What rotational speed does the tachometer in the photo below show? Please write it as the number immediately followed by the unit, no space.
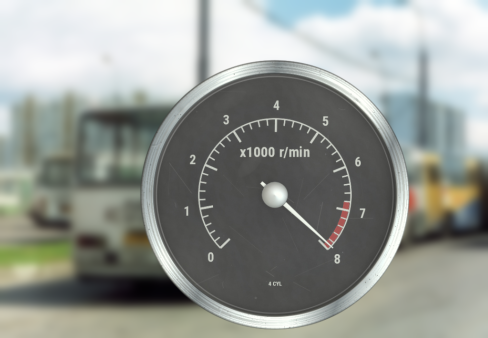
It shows 7900rpm
